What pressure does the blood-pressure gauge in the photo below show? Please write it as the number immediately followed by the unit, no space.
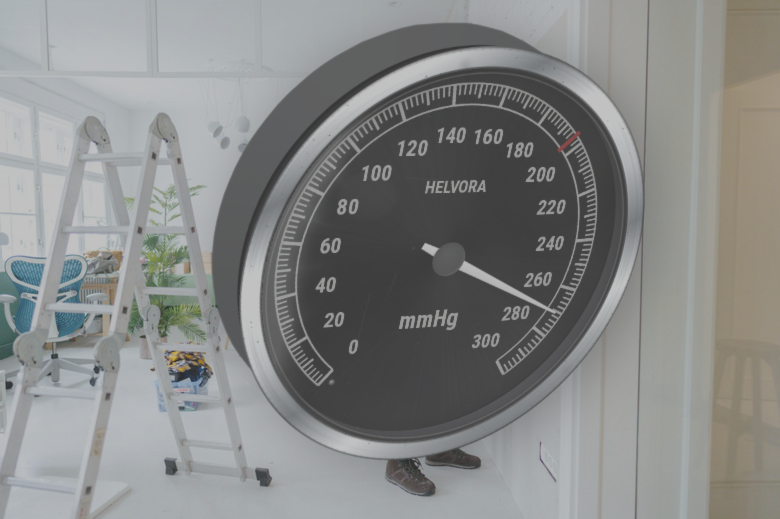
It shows 270mmHg
